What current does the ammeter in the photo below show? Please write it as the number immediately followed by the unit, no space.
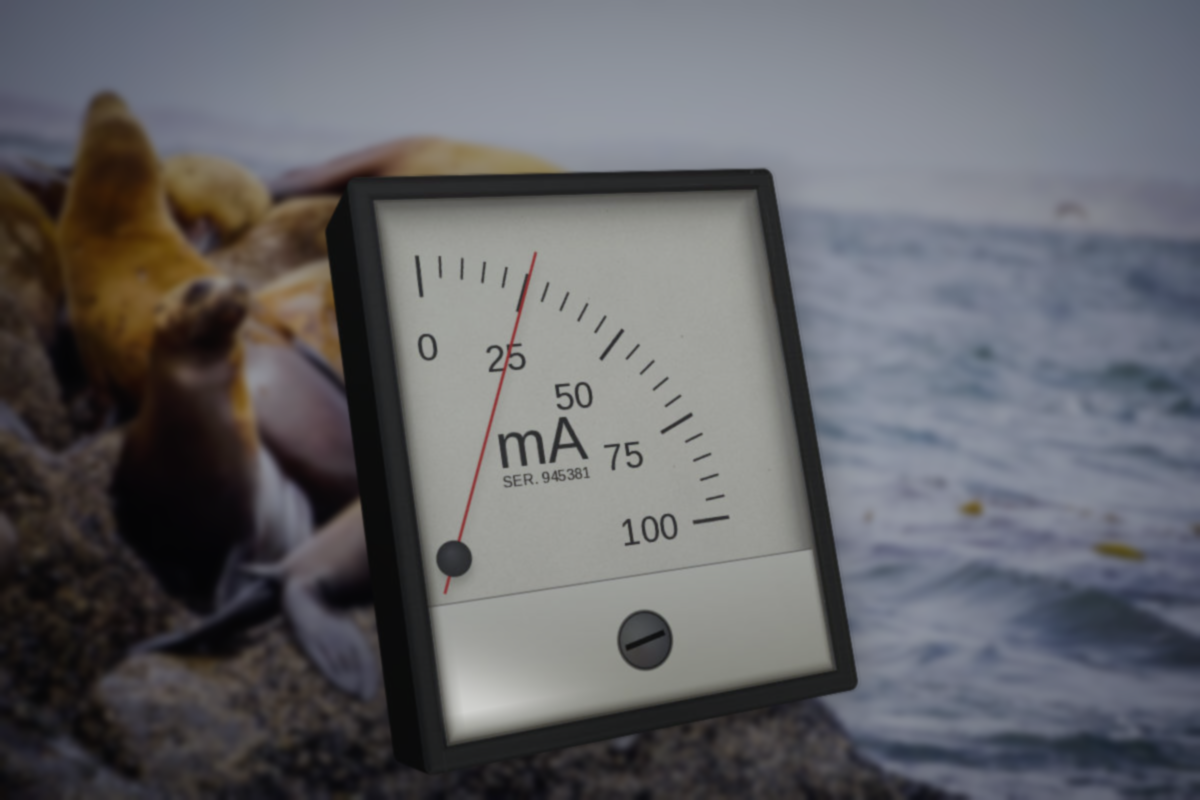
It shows 25mA
